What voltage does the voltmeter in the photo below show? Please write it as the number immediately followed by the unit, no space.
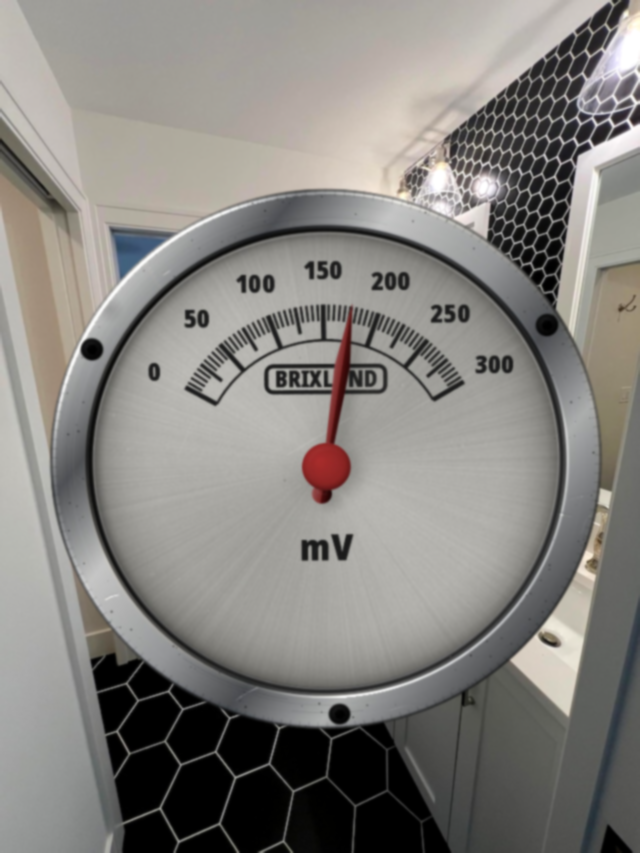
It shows 175mV
